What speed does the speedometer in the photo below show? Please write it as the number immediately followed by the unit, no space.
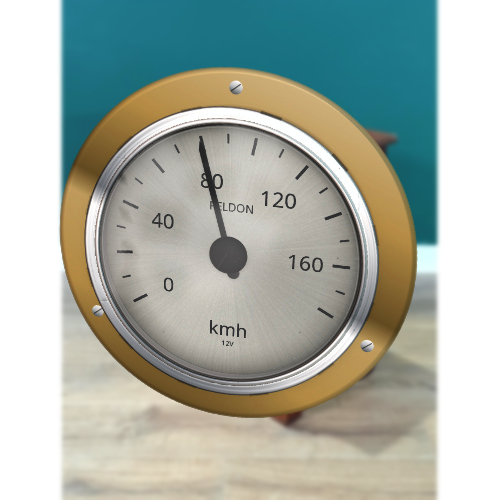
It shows 80km/h
